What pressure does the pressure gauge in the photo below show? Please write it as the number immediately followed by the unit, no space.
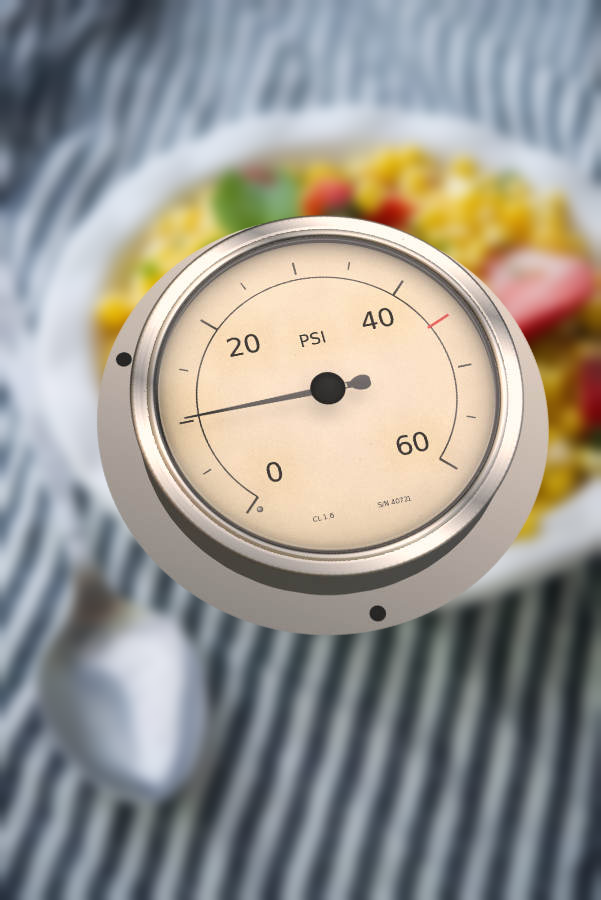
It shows 10psi
